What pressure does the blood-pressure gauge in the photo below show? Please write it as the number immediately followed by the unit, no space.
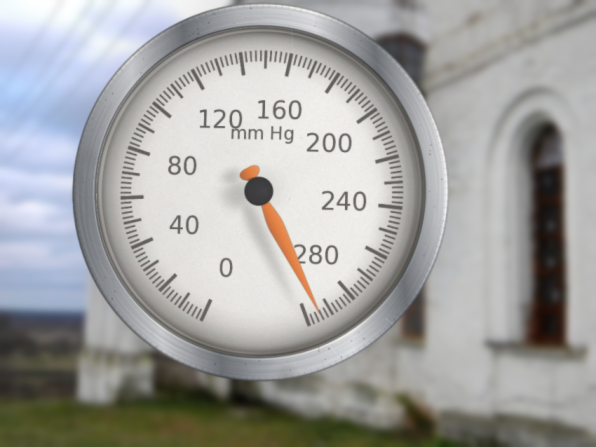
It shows 294mmHg
